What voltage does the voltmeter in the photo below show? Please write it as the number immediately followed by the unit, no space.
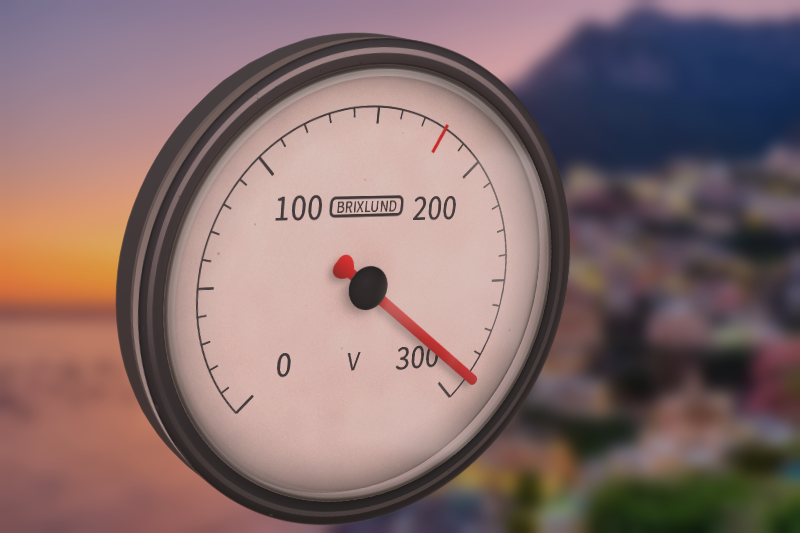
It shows 290V
